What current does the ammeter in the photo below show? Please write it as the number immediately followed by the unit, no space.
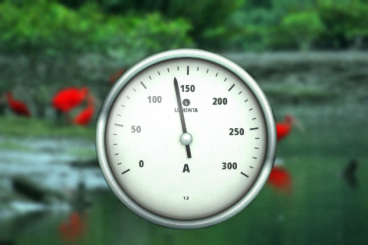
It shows 135A
